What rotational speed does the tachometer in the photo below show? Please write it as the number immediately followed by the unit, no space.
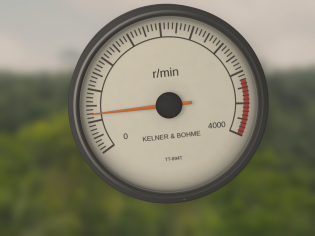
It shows 500rpm
